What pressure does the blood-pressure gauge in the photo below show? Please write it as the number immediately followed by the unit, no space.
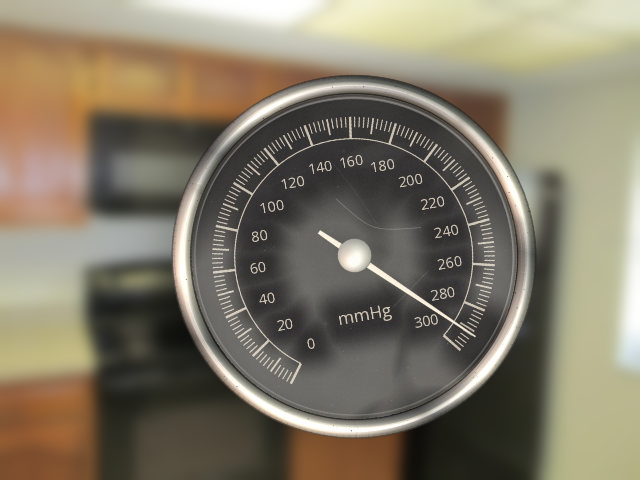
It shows 292mmHg
